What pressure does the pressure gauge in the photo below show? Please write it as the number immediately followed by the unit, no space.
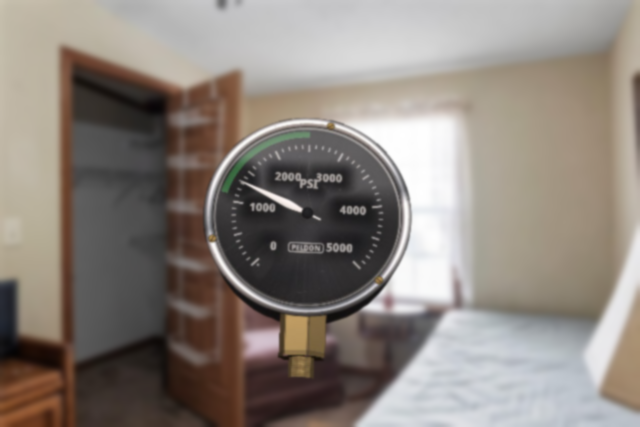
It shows 1300psi
